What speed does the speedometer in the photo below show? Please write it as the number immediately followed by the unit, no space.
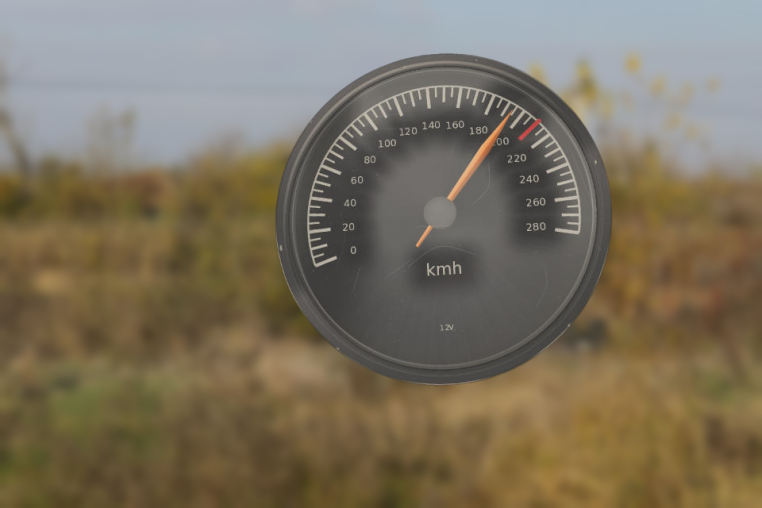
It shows 195km/h
